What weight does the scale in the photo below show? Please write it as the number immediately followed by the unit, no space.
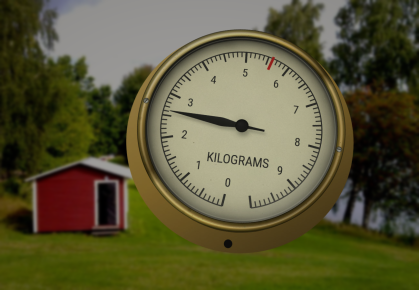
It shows 2.6kg
